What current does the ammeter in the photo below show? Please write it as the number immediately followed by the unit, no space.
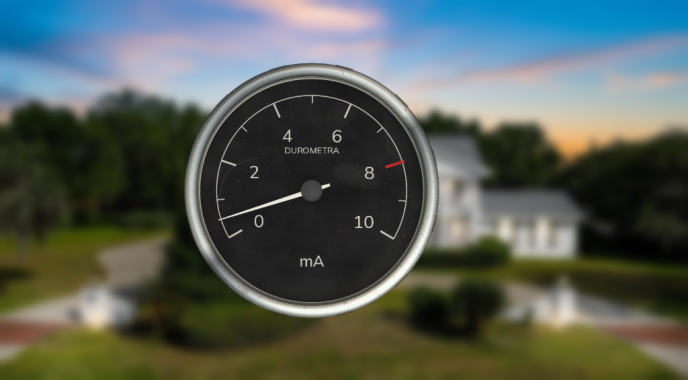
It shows 0.5mA
